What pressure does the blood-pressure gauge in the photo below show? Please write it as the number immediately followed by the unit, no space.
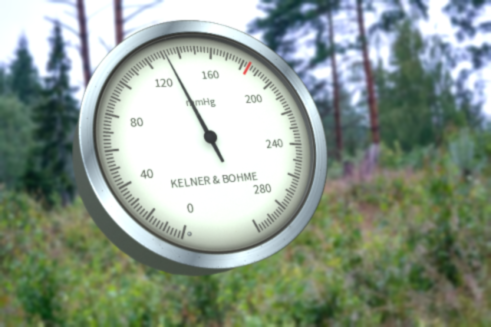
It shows 130mmHg
